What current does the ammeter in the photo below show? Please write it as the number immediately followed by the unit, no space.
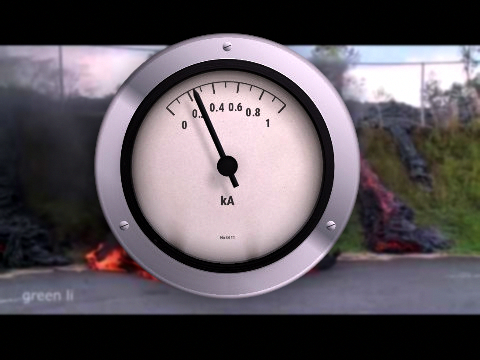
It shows 0.25kA
